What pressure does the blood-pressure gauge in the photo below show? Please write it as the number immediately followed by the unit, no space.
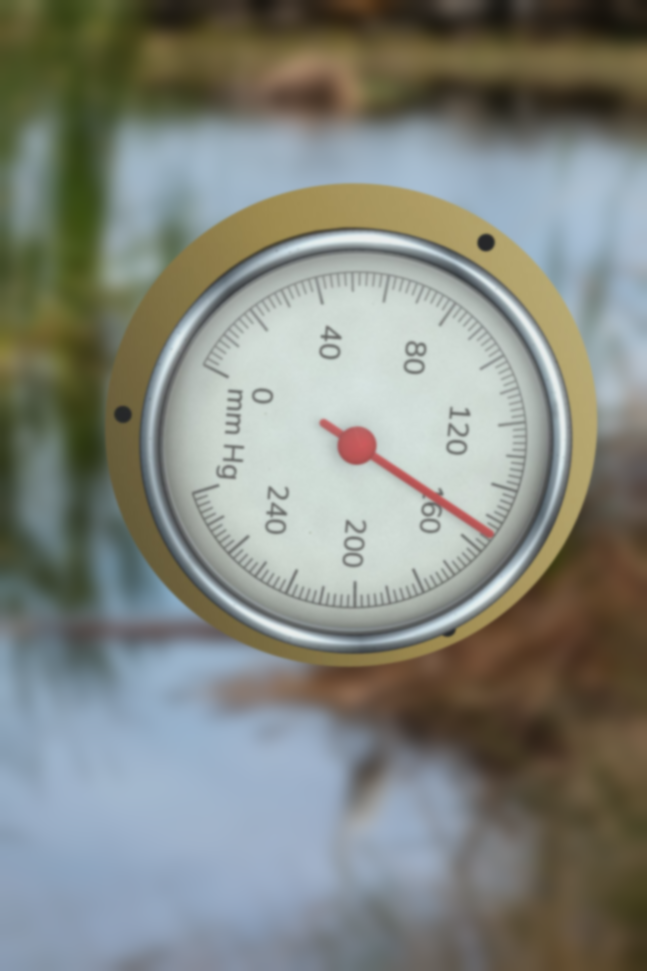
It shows 154mmHg
